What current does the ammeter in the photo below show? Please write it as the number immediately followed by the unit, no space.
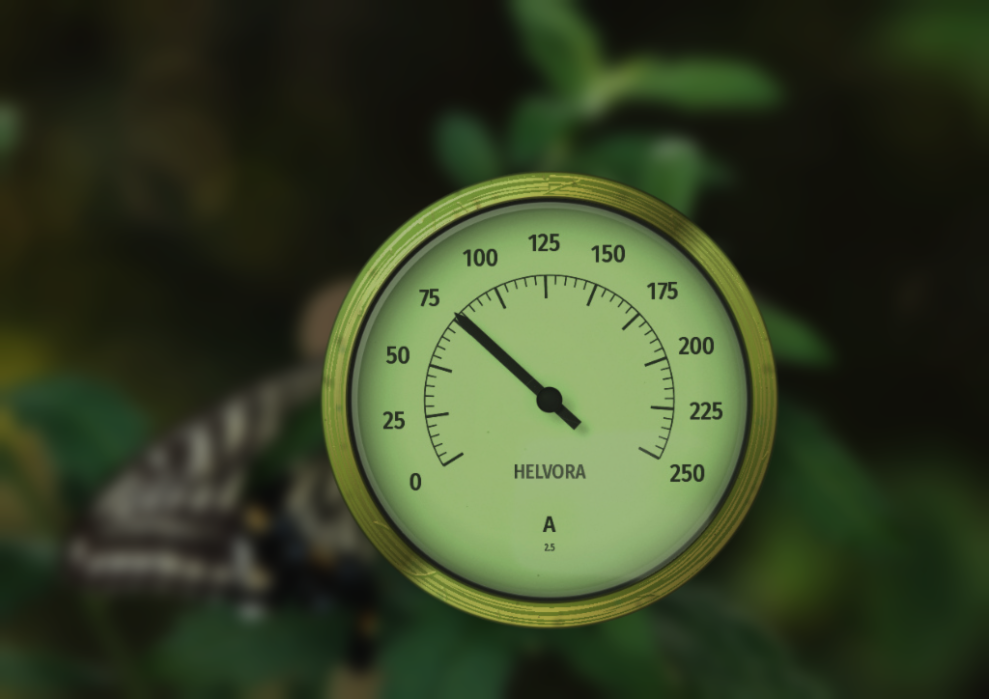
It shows 77.5A
